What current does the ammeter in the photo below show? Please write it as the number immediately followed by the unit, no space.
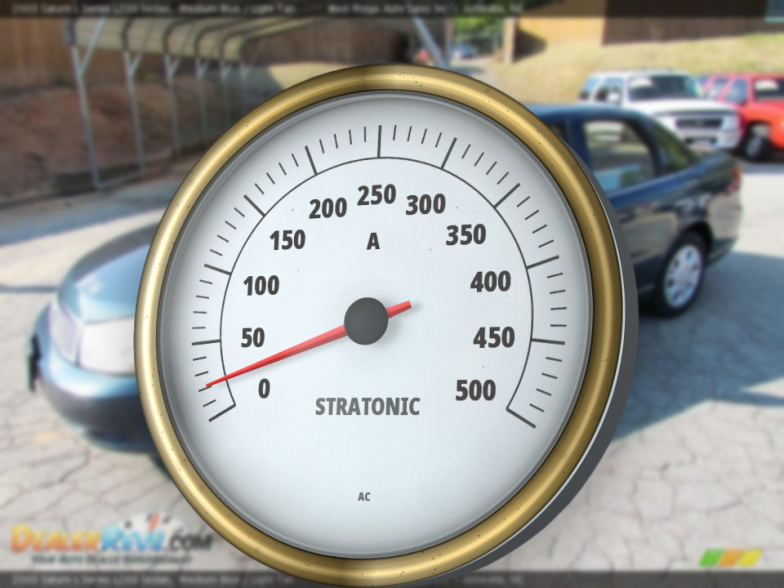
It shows 20A
